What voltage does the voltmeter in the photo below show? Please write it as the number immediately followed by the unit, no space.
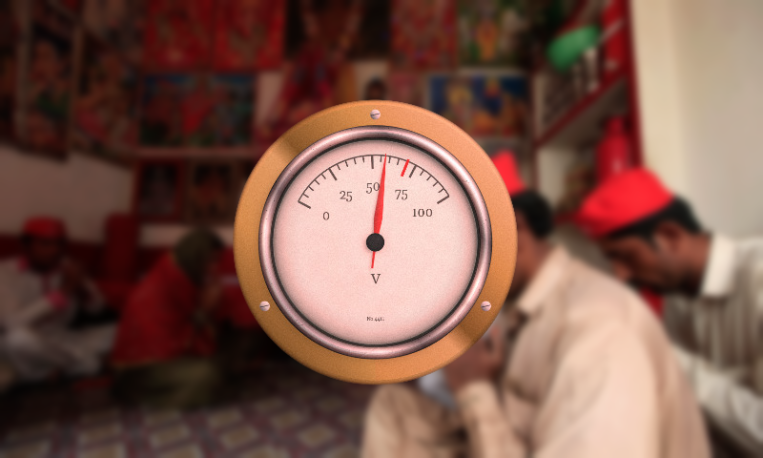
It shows 57.5V
